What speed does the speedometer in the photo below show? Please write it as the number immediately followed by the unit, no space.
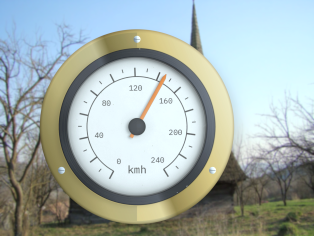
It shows 145km/h
